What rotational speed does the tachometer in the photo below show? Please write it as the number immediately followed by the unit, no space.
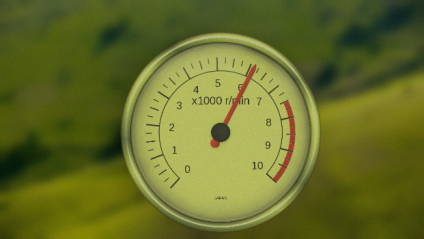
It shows 6125rpm
